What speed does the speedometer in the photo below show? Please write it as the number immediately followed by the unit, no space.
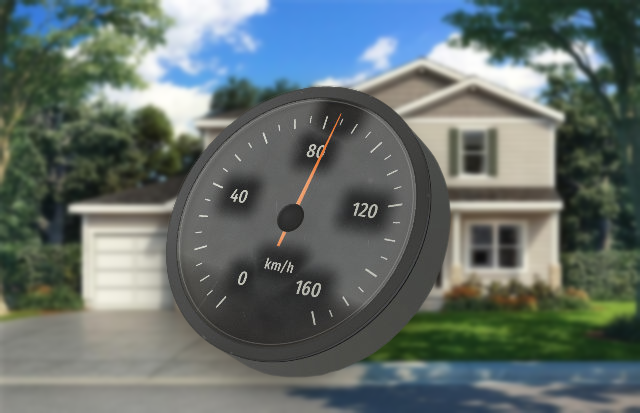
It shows 85km/h
